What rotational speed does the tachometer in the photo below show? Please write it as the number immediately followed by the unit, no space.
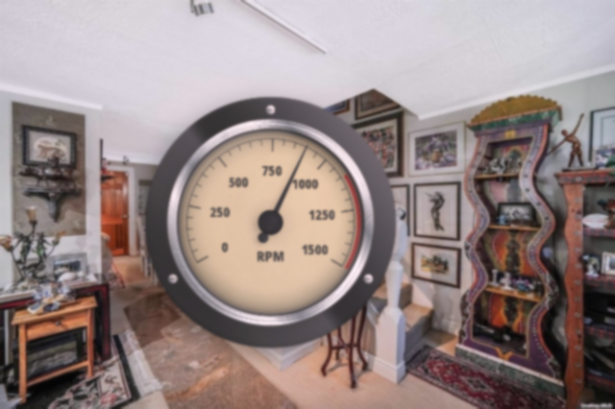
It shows 900rpm
